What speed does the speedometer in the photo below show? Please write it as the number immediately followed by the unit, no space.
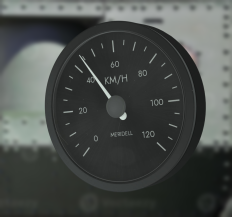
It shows 45km/h
